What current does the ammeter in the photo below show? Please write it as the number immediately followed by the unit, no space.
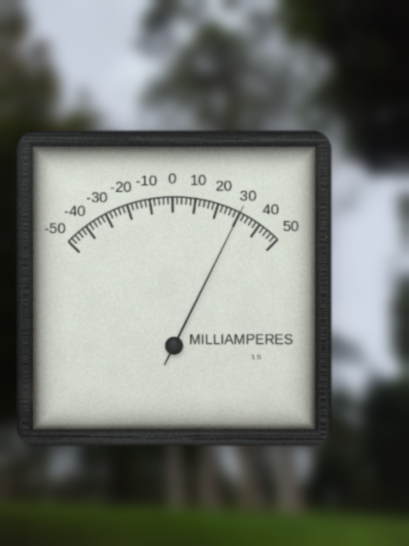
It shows 30mA
